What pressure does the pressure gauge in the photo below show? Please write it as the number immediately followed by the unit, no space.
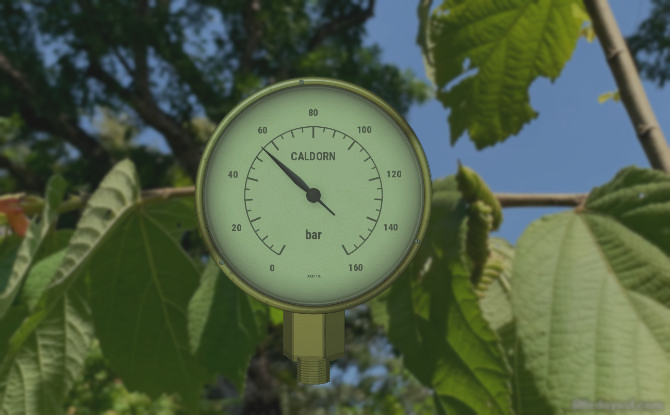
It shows 55bar
